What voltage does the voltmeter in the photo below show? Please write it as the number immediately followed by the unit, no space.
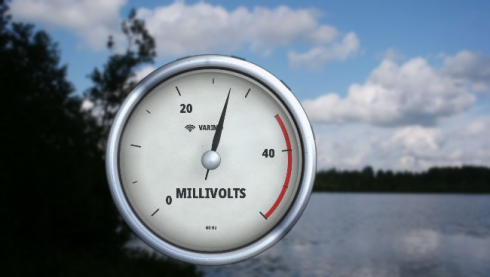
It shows 27.5mV
